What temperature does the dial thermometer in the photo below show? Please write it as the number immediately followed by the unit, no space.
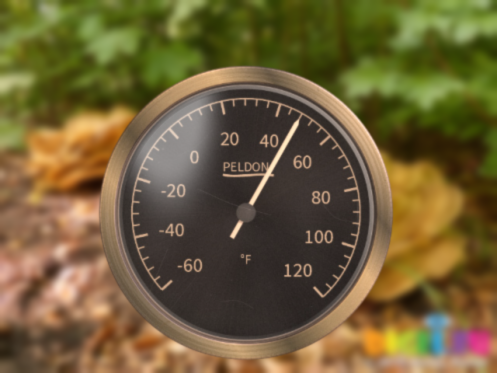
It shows 48°F
